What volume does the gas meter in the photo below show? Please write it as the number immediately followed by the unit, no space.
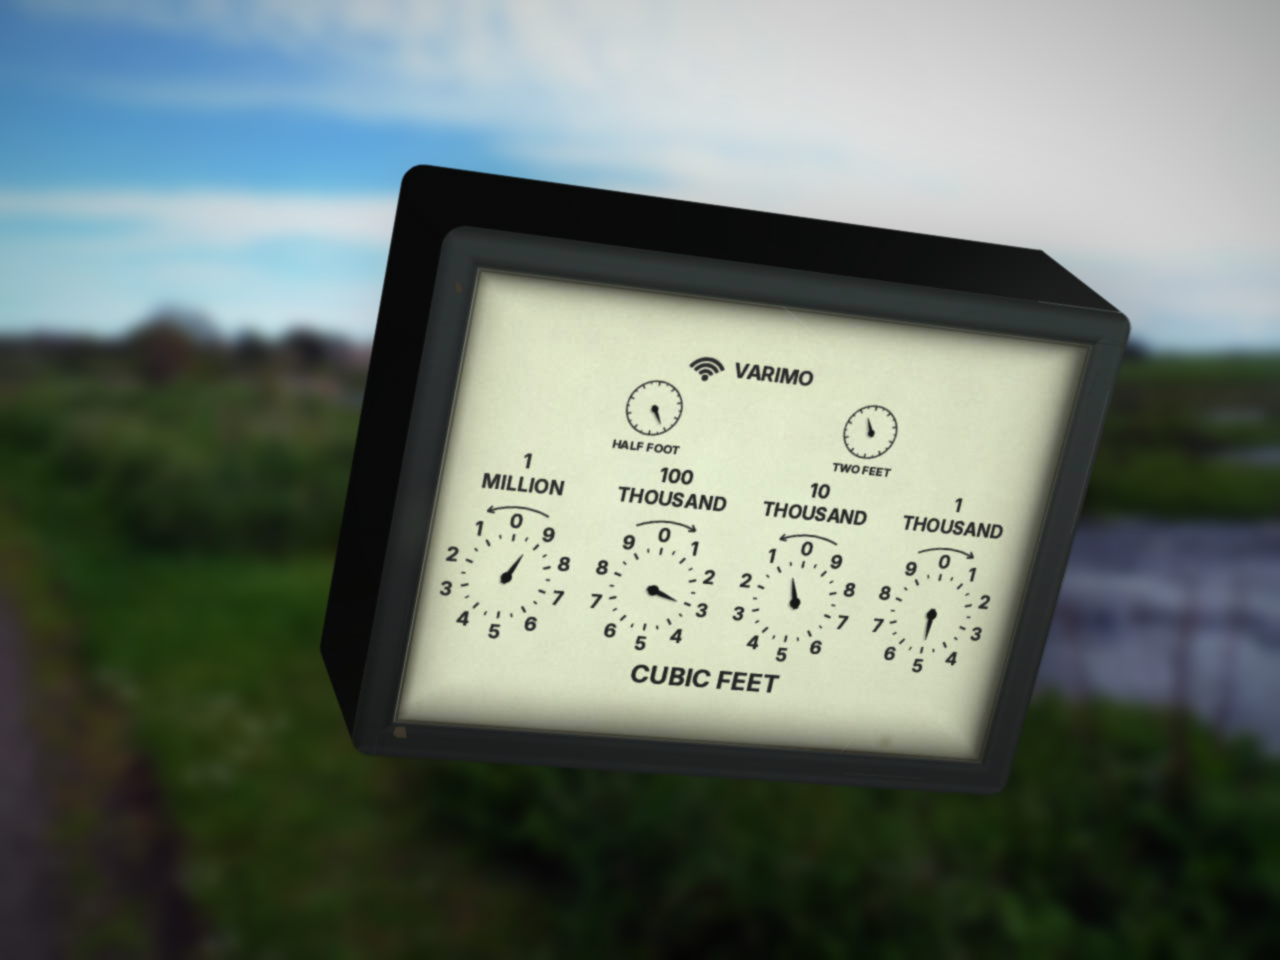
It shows 930500ft³
